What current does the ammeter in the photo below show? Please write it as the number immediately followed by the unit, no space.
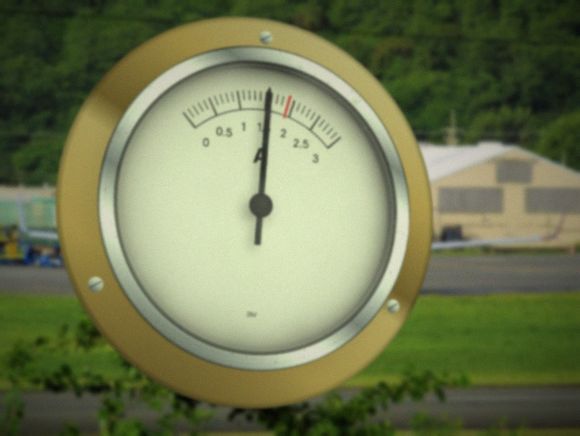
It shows 1.5A
